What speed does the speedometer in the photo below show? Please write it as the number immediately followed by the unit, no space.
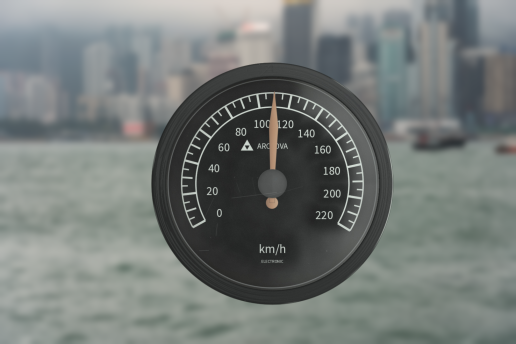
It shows 110km/h
